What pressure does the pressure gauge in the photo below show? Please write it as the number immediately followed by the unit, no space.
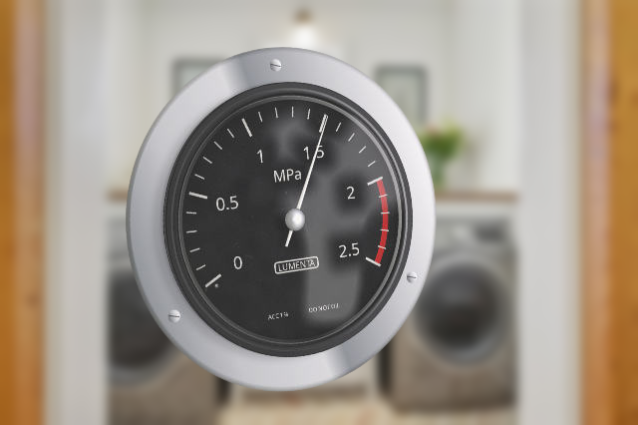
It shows 1.5MPa
